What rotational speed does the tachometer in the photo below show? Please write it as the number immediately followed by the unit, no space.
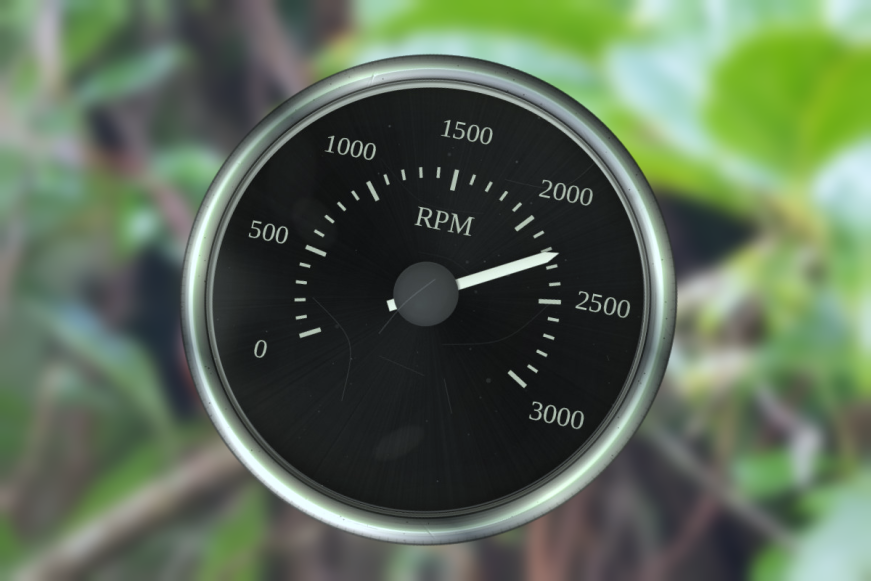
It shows 2250rpm
